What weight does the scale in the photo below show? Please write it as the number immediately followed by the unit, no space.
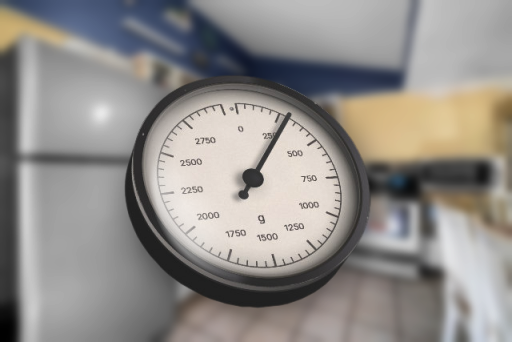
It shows 300g
